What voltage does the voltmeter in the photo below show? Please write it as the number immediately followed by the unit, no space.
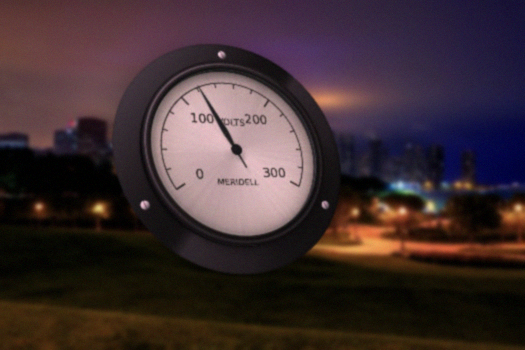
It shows 120V
